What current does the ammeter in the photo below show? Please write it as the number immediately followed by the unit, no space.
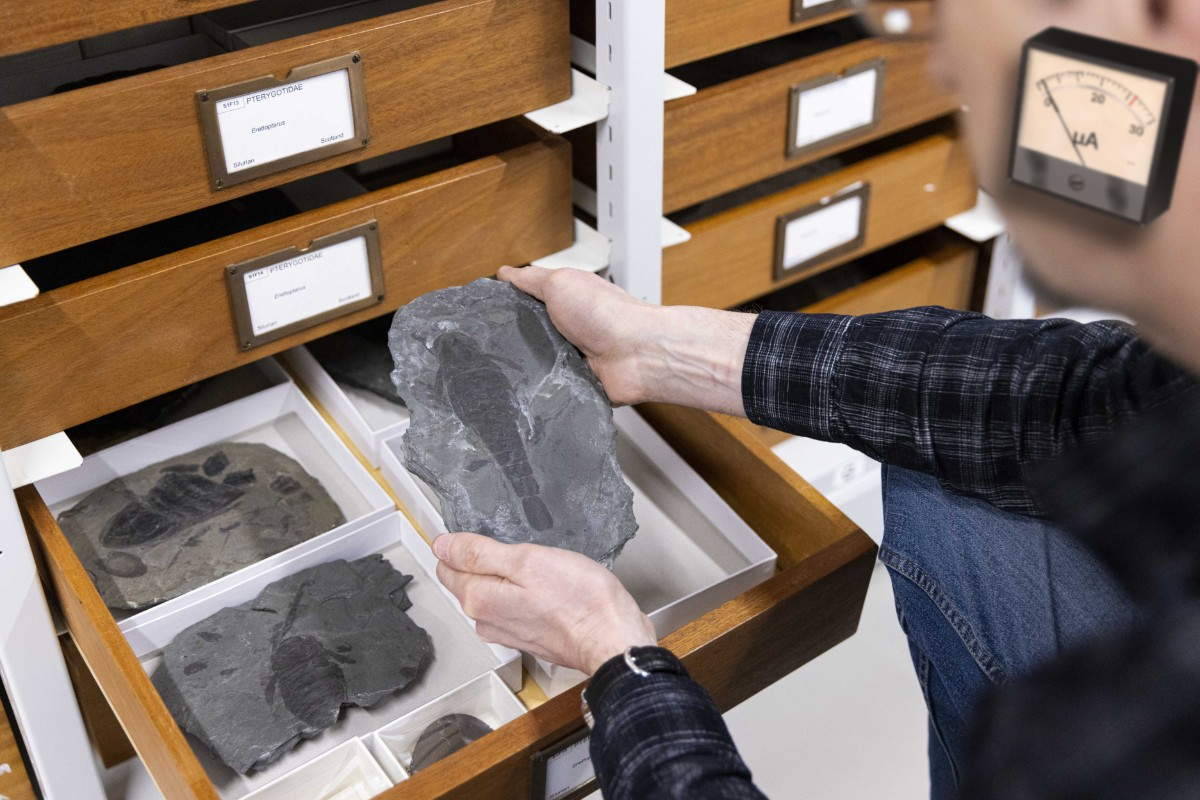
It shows 5µA
